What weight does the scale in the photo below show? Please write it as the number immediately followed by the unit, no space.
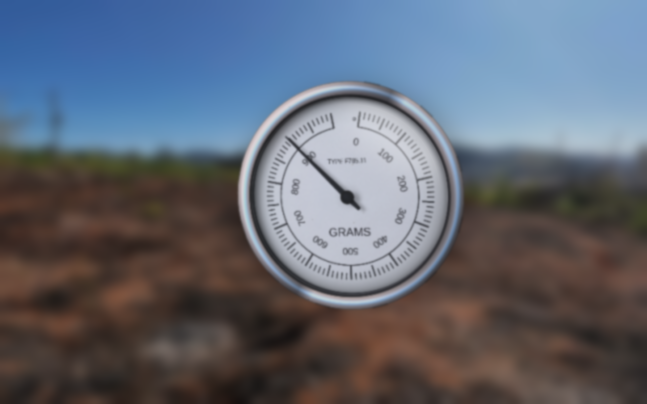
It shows 900g
